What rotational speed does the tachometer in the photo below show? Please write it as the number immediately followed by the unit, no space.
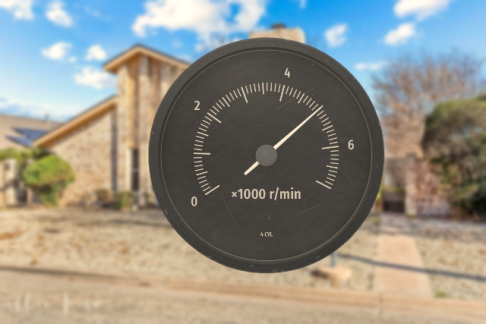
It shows 5000rpm
